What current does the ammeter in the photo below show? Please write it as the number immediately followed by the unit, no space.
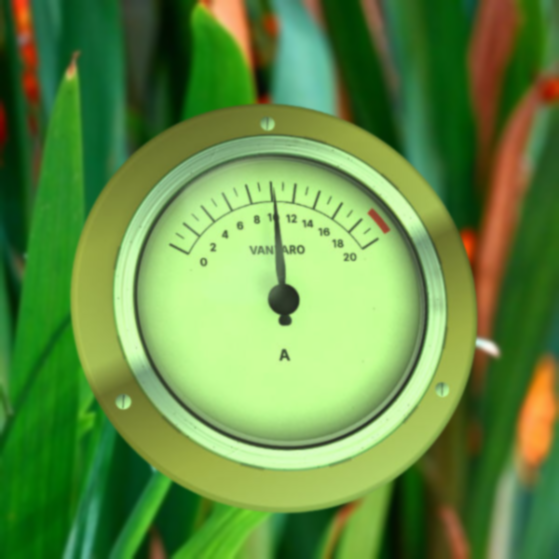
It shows 10A
